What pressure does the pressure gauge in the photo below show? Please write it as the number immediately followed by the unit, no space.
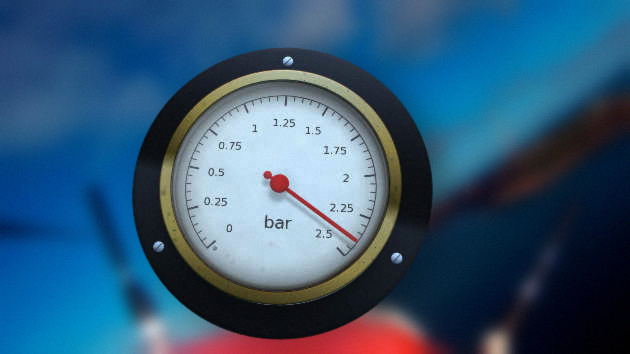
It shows 2.4bar
